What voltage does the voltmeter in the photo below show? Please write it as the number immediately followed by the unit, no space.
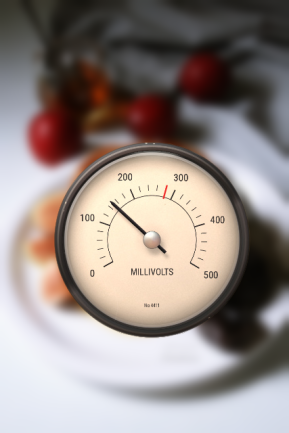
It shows 150mV
